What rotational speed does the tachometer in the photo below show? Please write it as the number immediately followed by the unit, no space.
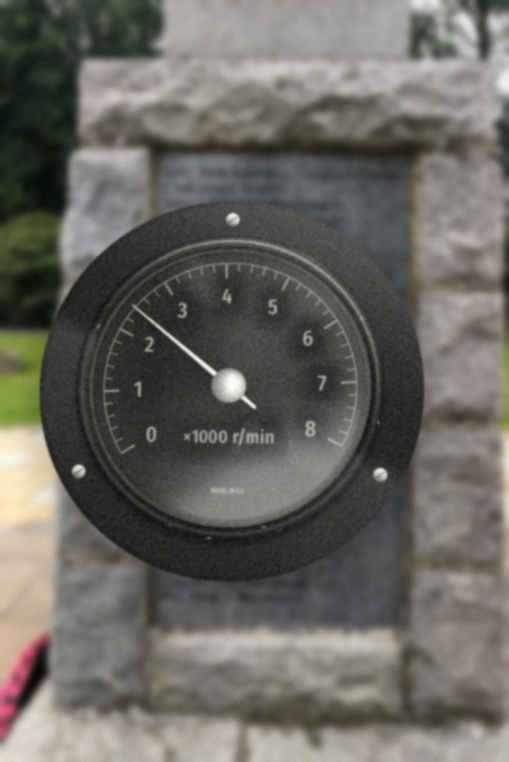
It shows 2400rpm
